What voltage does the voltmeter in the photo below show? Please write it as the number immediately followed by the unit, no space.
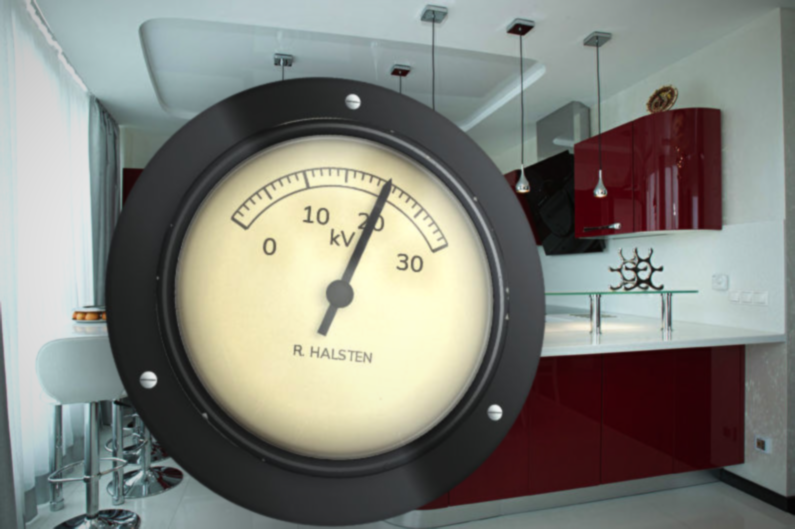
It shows 20kV
